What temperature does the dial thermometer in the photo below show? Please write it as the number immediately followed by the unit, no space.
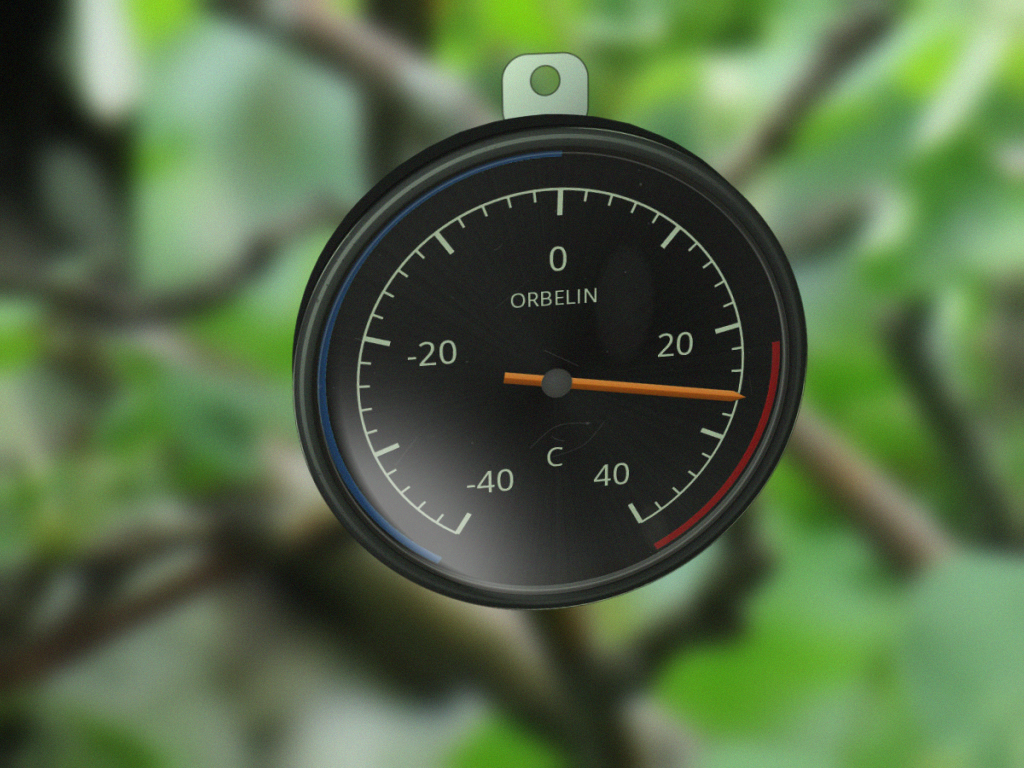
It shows 26°C
